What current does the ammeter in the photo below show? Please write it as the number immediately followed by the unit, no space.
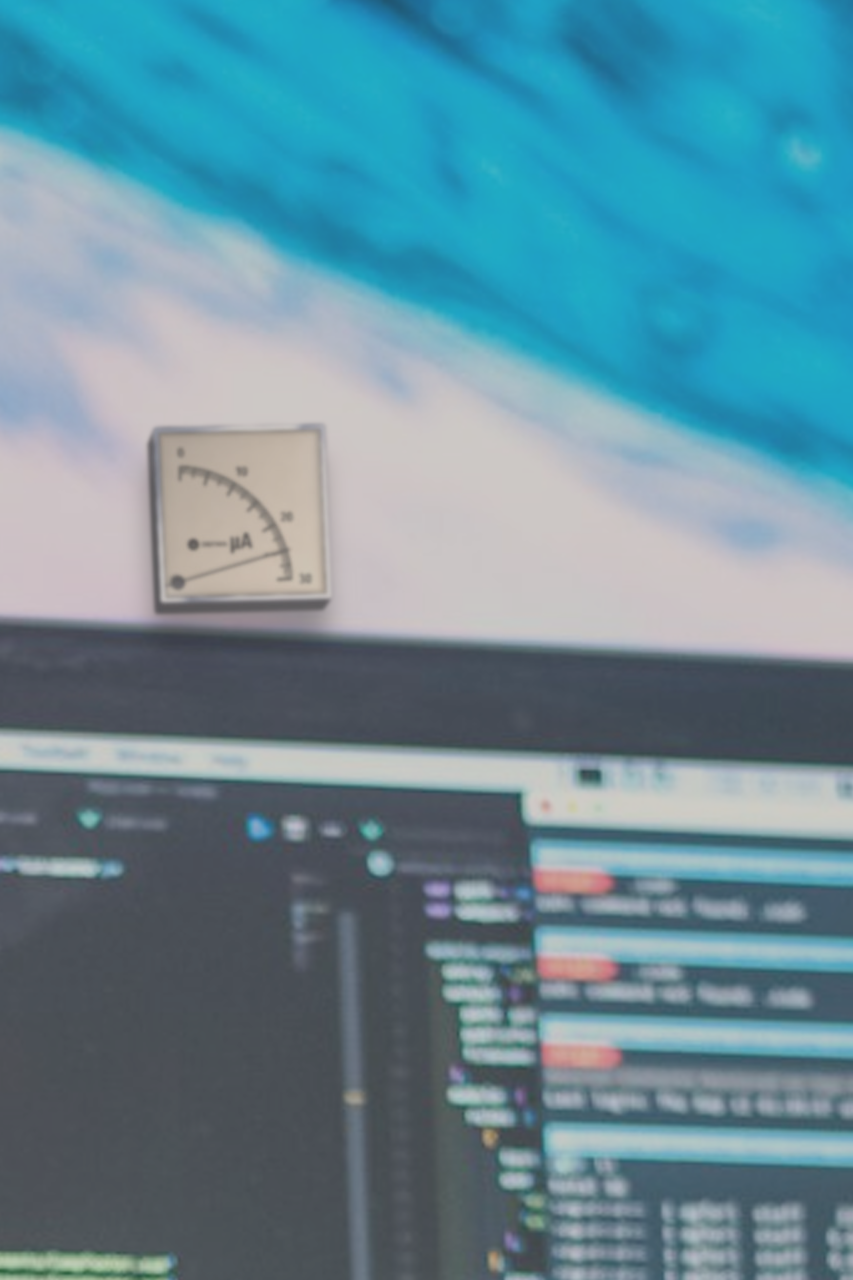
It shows 25µA
